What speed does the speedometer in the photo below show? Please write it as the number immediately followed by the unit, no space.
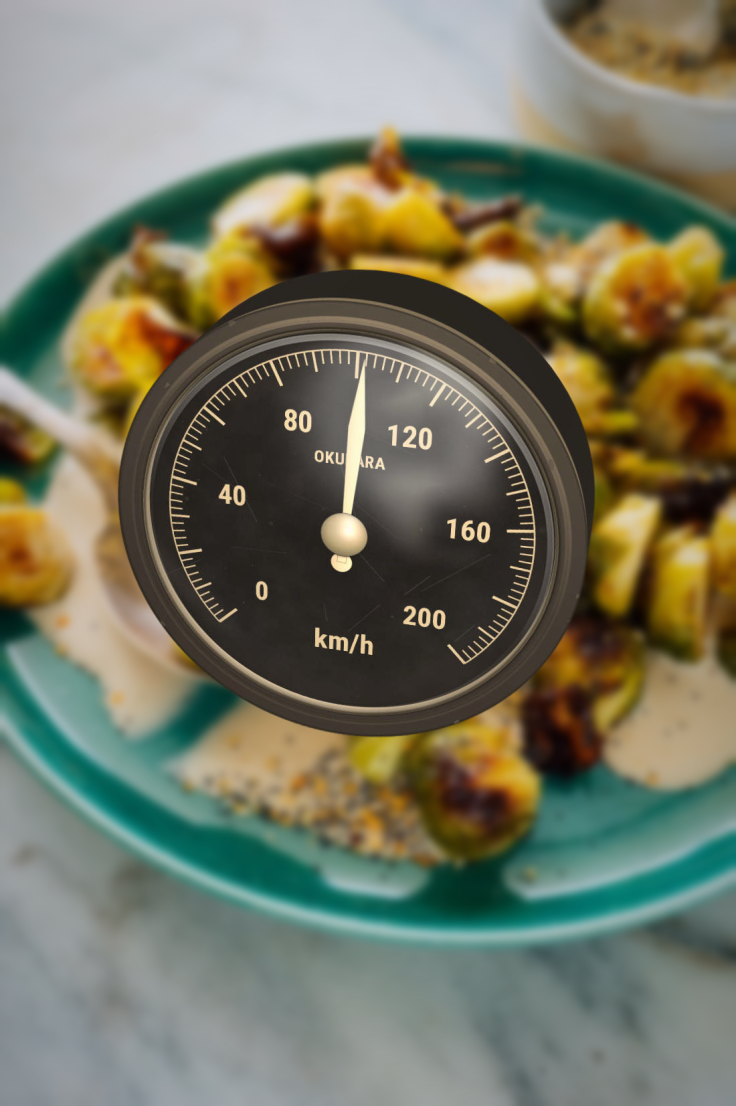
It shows 102km/h
